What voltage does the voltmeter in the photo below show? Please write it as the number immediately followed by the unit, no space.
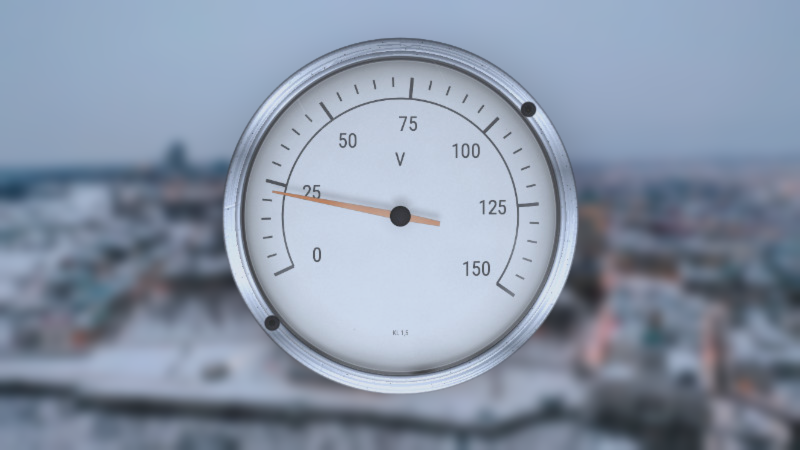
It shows 22.5V
